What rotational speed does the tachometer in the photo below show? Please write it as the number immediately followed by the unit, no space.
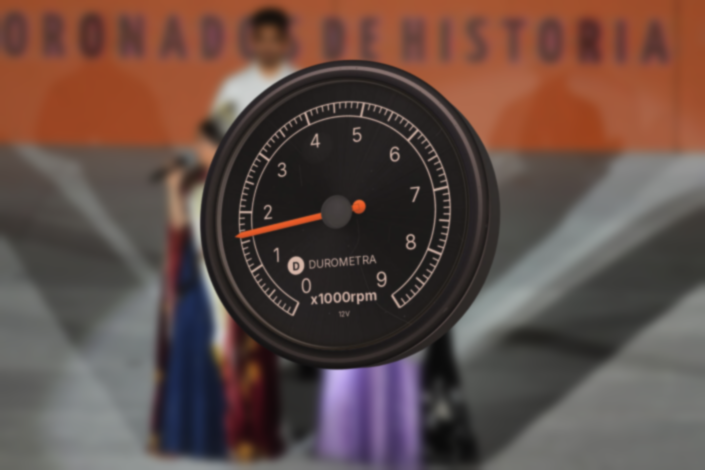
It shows 1600rpm
